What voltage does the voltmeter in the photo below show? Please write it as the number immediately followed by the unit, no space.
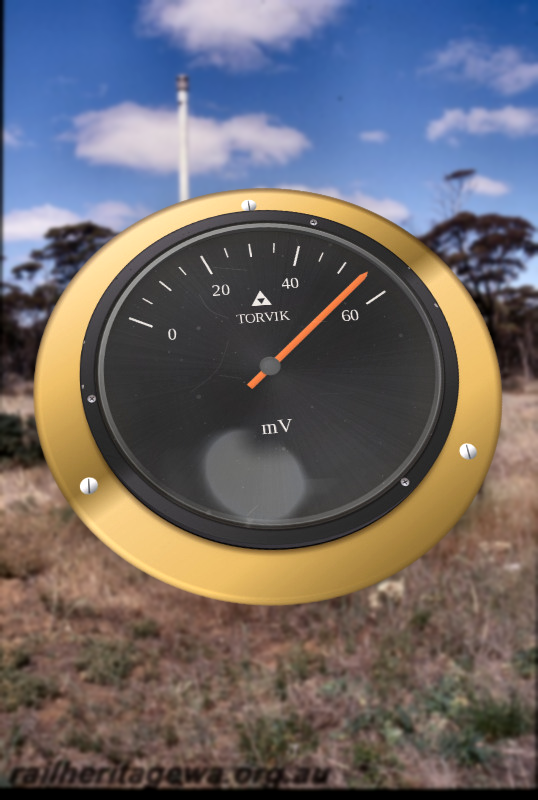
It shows 55mV
